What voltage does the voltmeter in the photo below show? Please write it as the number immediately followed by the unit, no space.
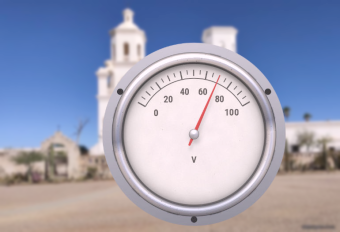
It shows 70V
